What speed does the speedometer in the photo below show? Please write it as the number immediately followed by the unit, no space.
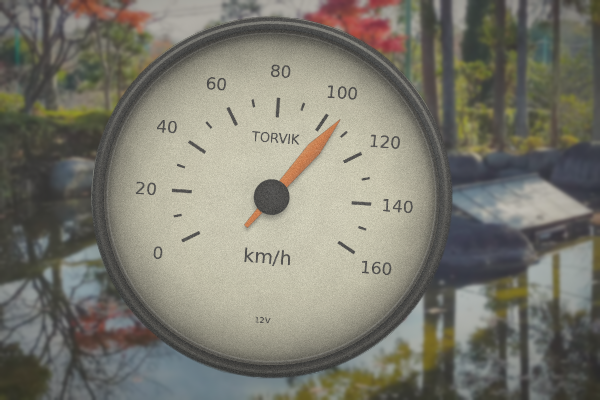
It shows 105km/h
